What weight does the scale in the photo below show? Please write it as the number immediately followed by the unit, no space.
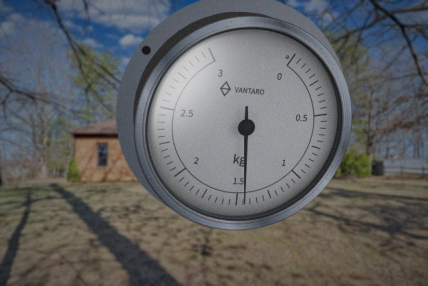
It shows 1.45kg
